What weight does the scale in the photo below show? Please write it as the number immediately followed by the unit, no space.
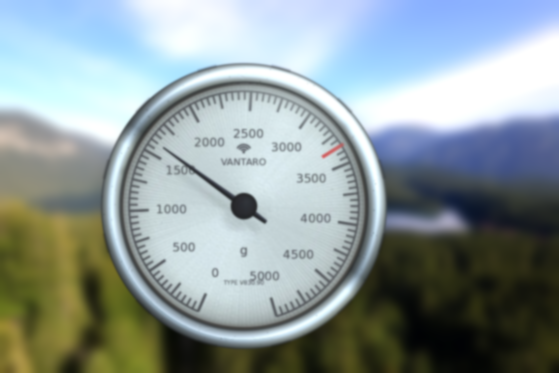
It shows 1600g
